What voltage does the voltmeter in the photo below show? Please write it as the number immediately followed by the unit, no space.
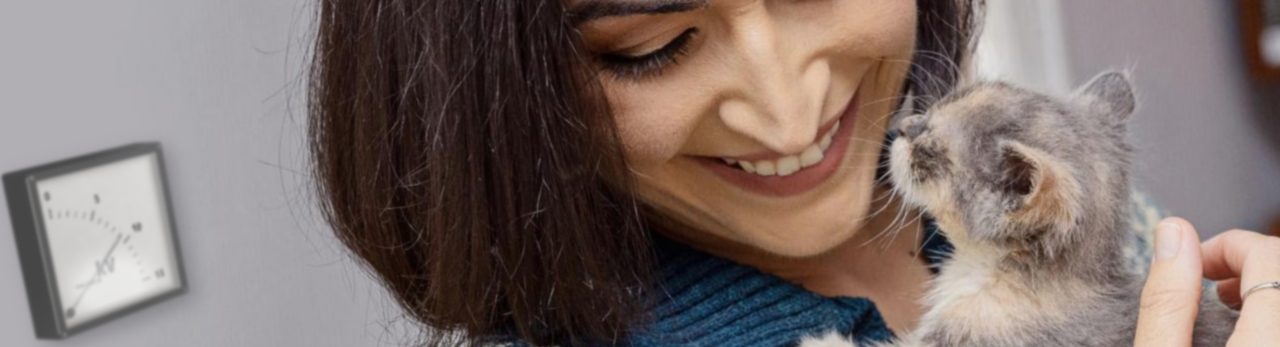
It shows 9kV
